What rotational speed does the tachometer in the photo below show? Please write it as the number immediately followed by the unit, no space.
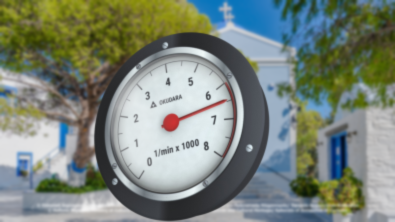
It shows 6500rpm
